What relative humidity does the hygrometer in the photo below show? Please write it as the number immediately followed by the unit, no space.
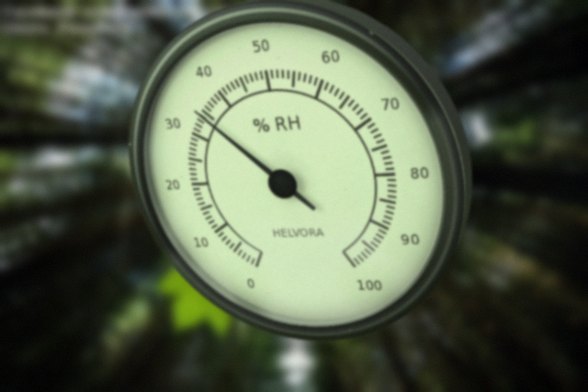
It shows 35%
